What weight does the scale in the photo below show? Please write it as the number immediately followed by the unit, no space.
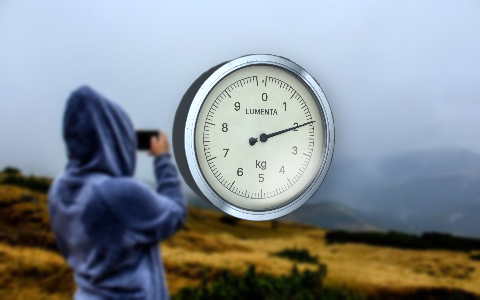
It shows 2kg
